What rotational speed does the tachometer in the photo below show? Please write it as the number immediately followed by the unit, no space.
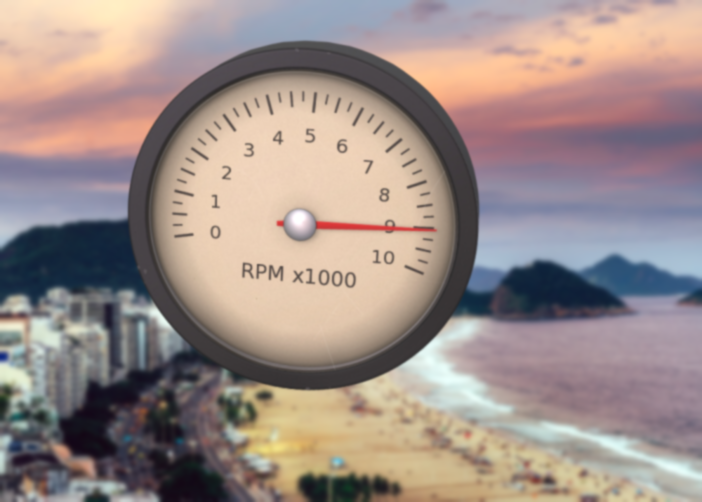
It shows 9000rpm
